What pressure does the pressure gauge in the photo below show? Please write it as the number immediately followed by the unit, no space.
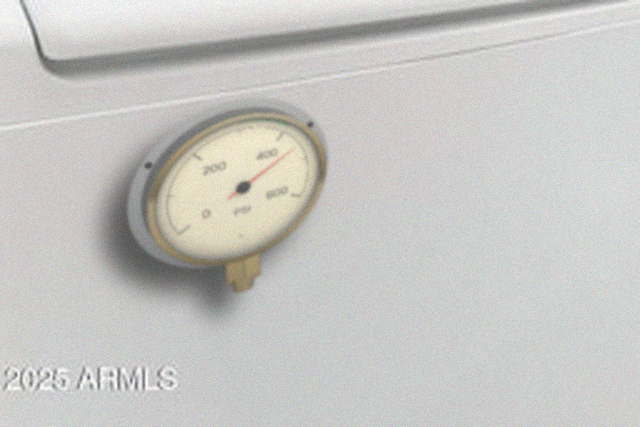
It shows 450psi
